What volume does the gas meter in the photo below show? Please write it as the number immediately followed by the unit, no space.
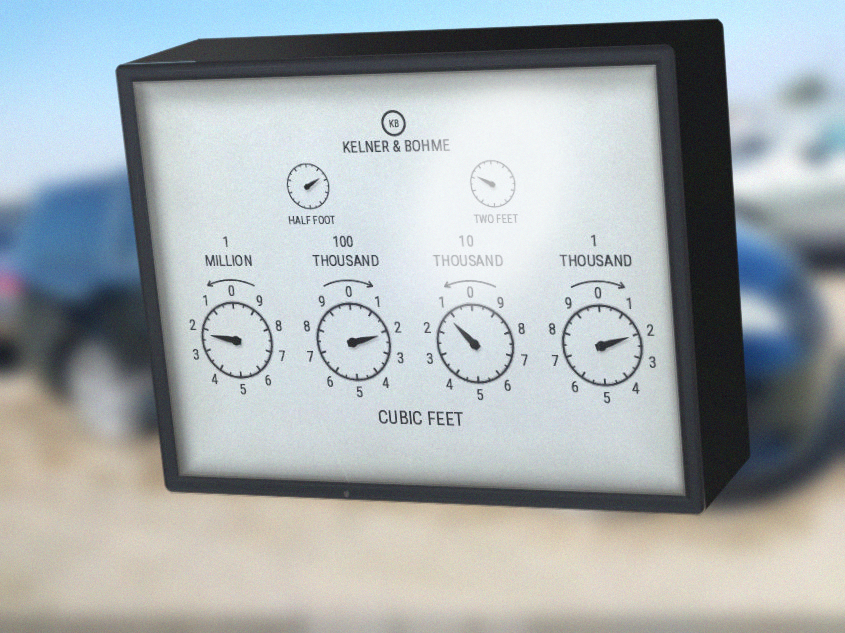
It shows 221200ft³
